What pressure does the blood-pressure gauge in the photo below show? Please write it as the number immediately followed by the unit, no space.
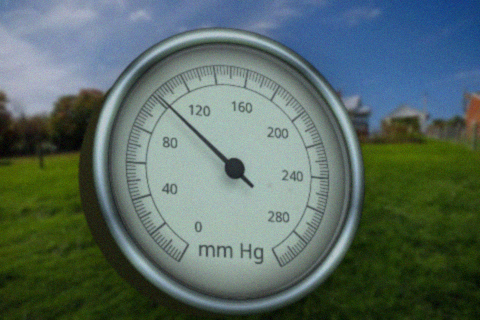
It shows 100mmHg
